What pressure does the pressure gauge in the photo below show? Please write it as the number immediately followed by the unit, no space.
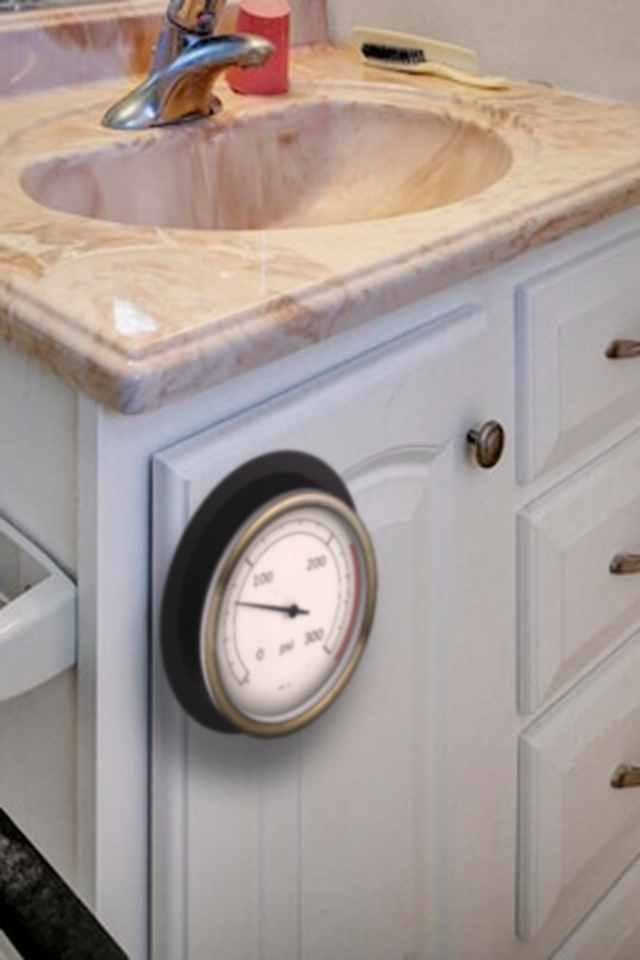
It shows 70psi
